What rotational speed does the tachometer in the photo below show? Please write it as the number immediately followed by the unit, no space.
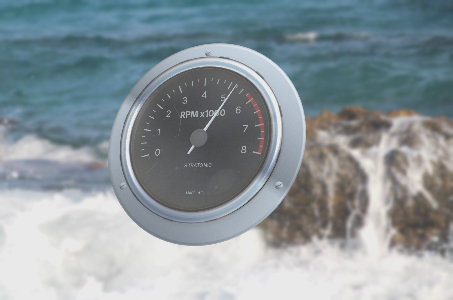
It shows 5250rpm
